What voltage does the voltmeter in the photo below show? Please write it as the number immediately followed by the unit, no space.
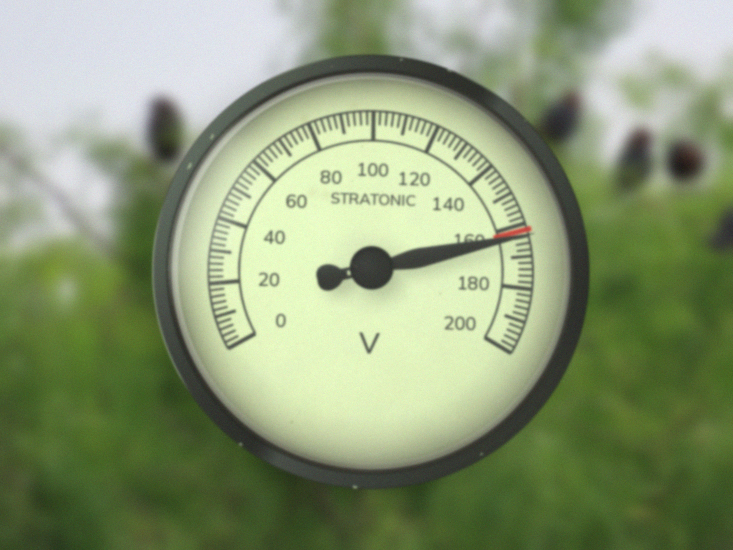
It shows 164V
